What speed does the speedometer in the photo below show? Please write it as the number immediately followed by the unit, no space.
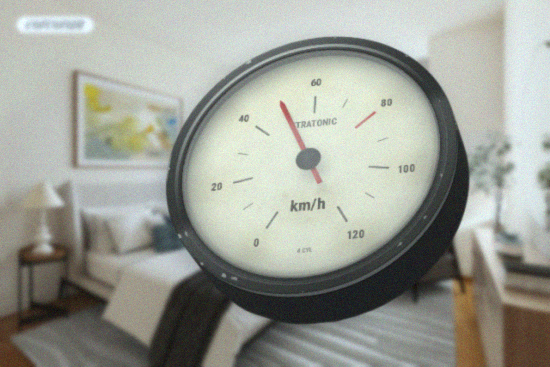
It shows 50km/h
